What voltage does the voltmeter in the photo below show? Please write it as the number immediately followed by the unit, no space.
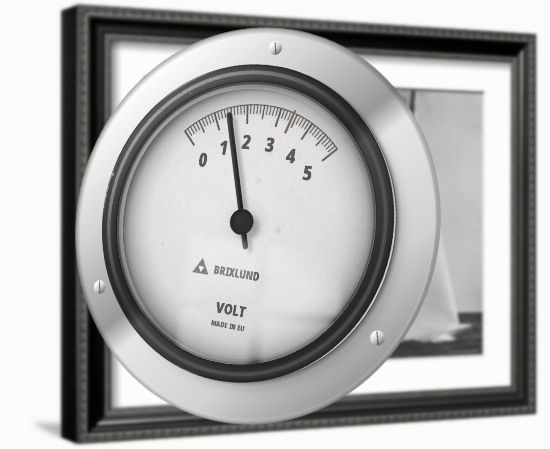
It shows 1.5V
